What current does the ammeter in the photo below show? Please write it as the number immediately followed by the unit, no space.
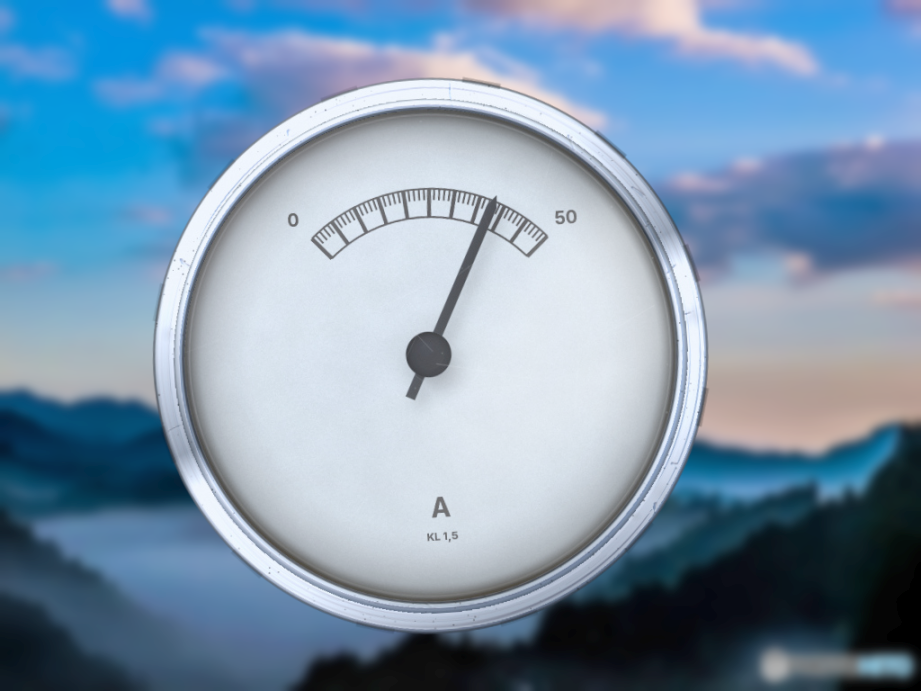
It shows 38A
